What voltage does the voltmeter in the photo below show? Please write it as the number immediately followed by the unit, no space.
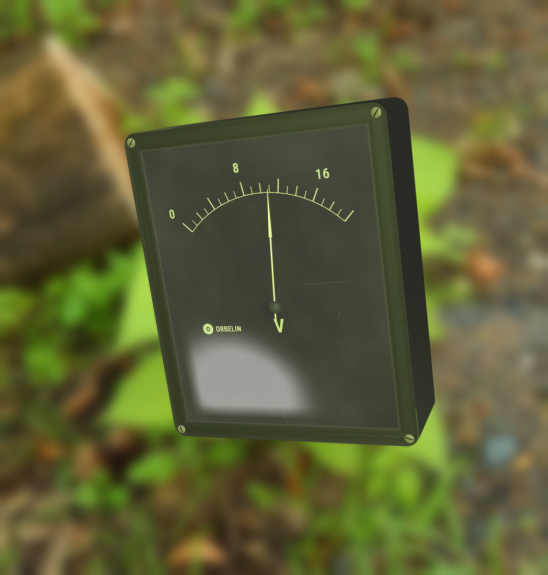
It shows 11V
